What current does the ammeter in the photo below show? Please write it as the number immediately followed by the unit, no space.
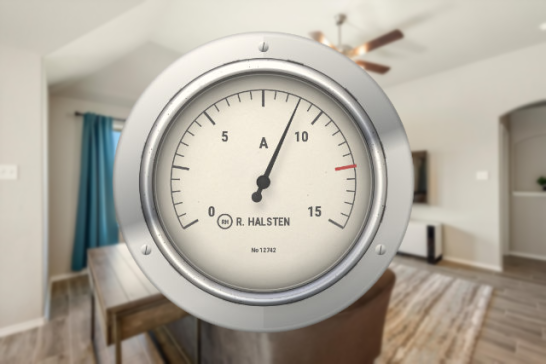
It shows 9A
